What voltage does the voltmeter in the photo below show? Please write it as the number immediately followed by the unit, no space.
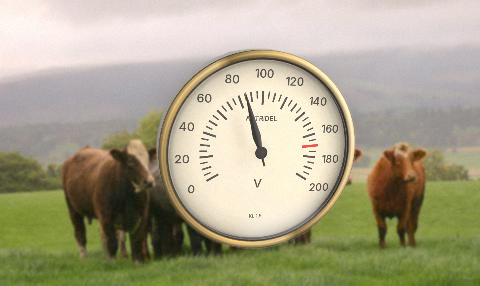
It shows 85V
